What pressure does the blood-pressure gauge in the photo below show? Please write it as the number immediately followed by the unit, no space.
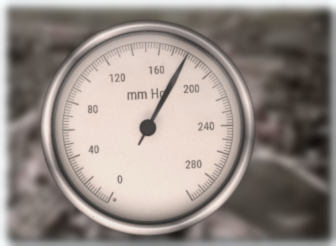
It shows 180mmHg
